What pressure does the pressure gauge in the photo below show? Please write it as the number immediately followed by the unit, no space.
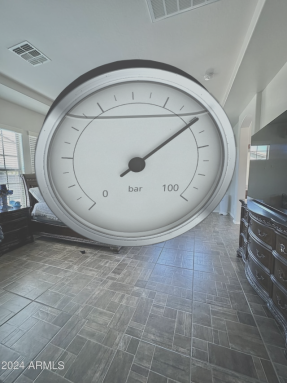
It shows 70bar
